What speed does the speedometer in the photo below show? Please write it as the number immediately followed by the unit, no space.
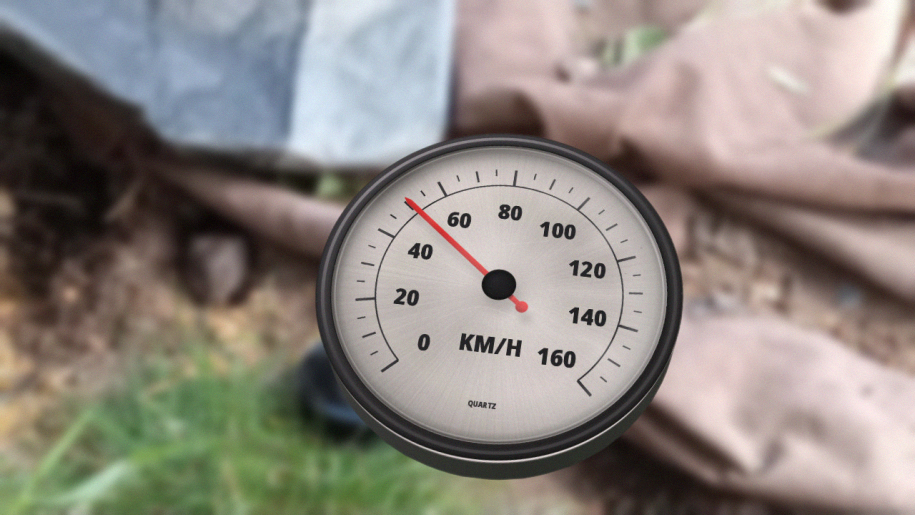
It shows 50km/h
